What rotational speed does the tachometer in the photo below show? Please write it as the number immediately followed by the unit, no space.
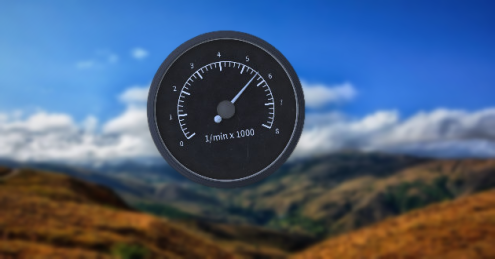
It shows 5600rpm
